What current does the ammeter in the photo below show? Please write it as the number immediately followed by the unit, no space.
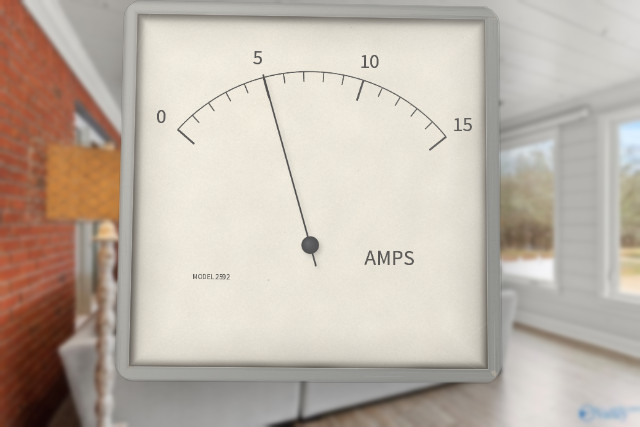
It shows 5A
